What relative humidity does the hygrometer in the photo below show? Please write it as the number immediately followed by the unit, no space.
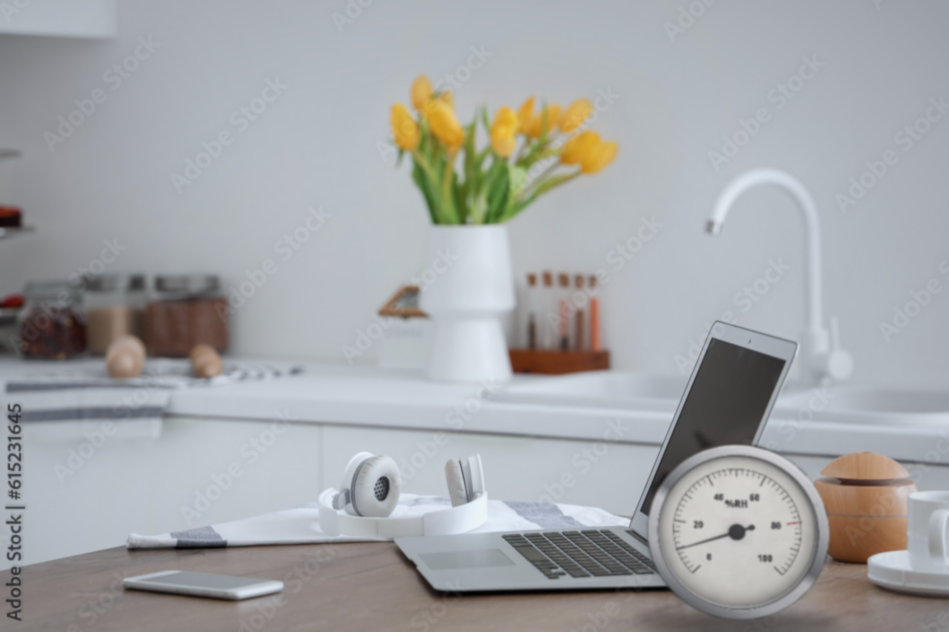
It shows 10%
